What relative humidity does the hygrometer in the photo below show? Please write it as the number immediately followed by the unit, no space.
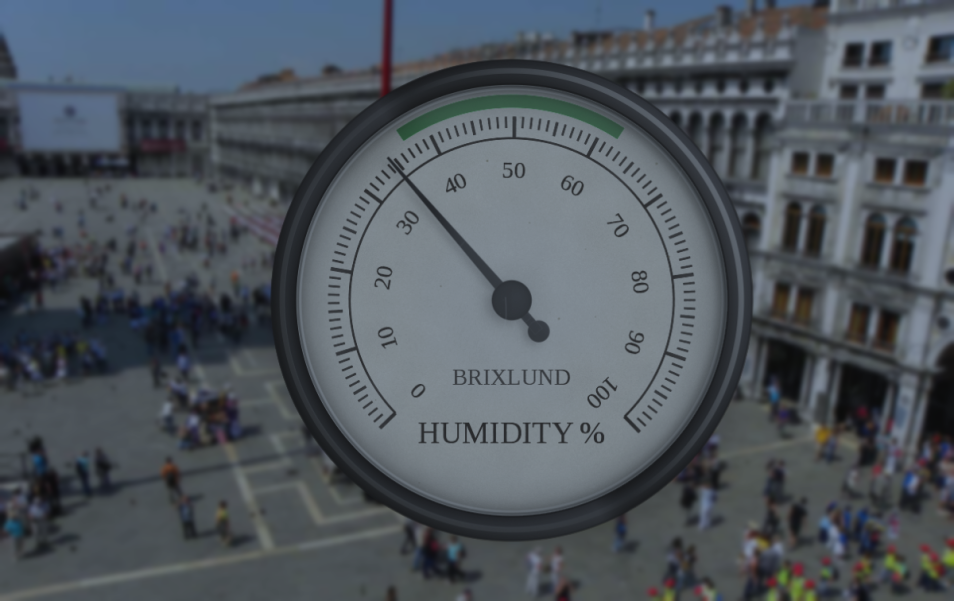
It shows 34.5%
